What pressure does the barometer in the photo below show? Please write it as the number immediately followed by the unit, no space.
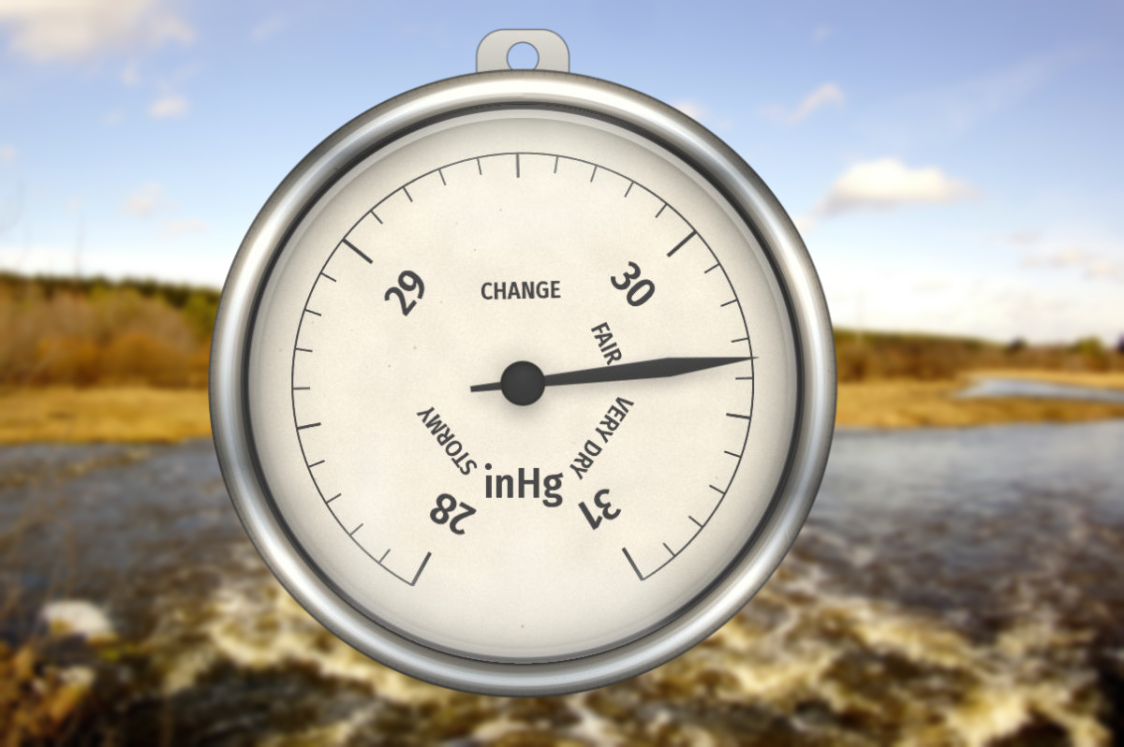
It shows 30.35inHg
